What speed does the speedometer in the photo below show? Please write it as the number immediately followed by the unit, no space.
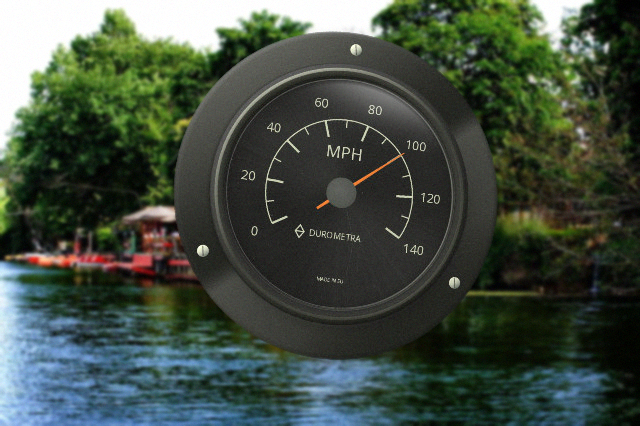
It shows 100mph
